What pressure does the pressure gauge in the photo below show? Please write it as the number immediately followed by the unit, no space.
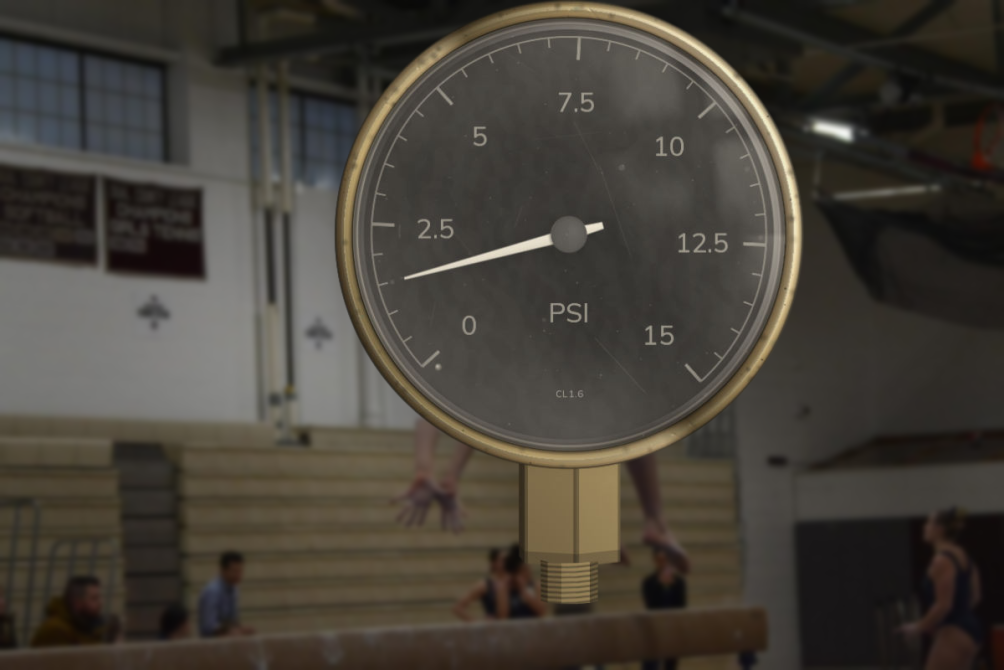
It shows 1.5psi
